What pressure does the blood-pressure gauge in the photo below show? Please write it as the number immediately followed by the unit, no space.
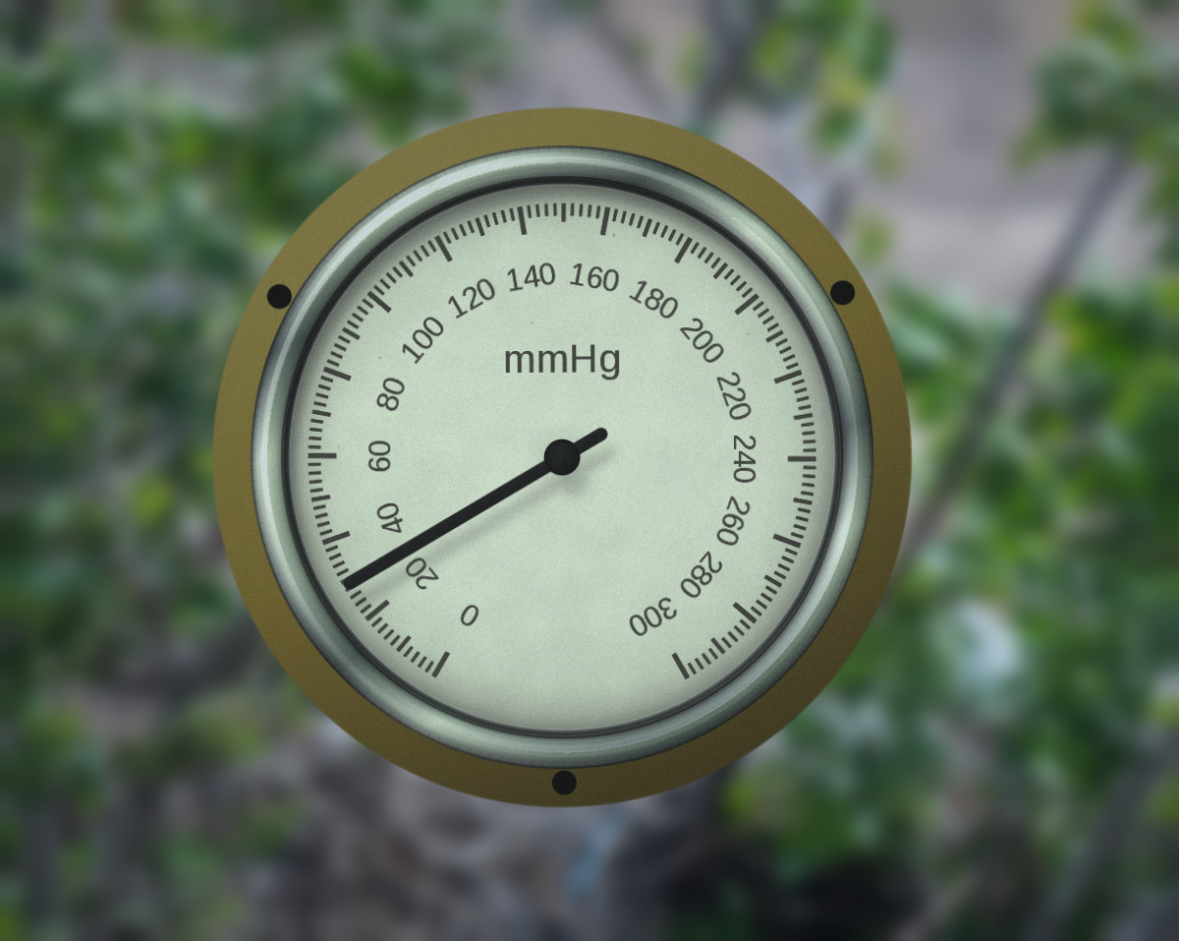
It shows 29mmHg
